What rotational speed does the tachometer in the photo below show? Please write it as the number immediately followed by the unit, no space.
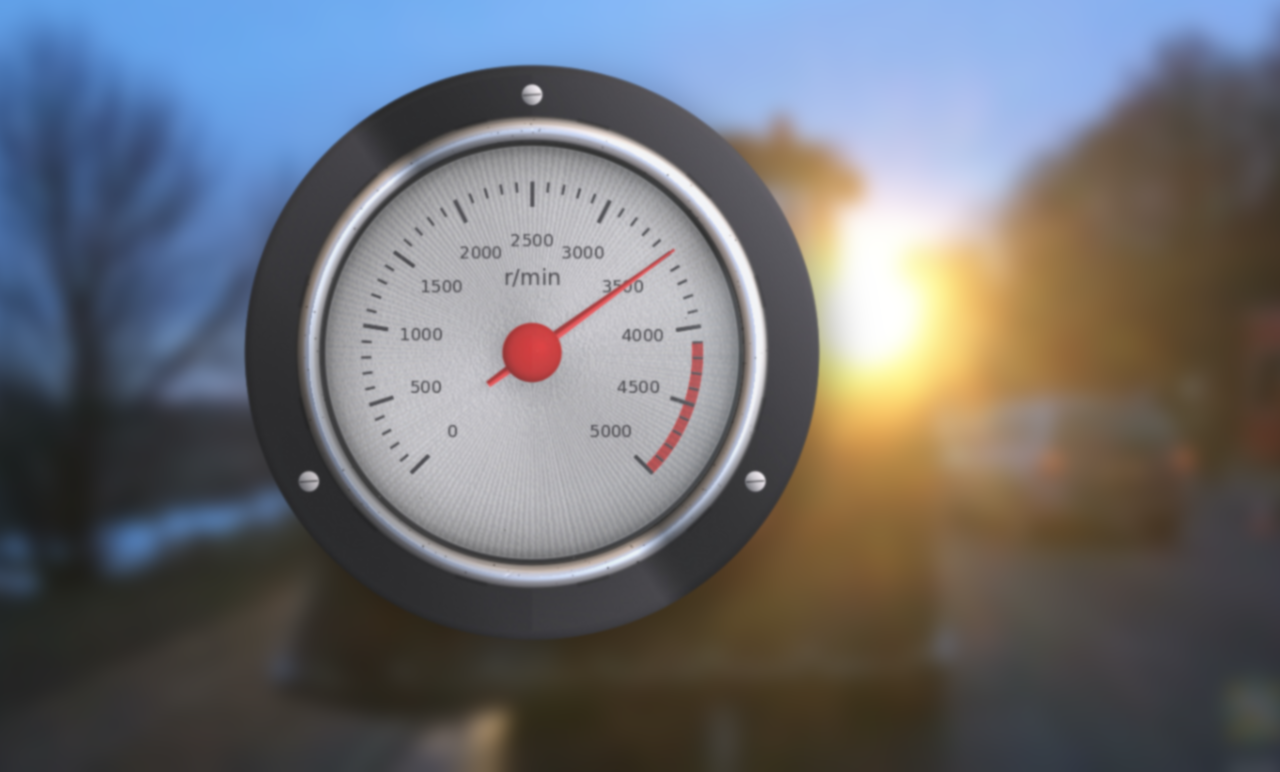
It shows 3500rpm
